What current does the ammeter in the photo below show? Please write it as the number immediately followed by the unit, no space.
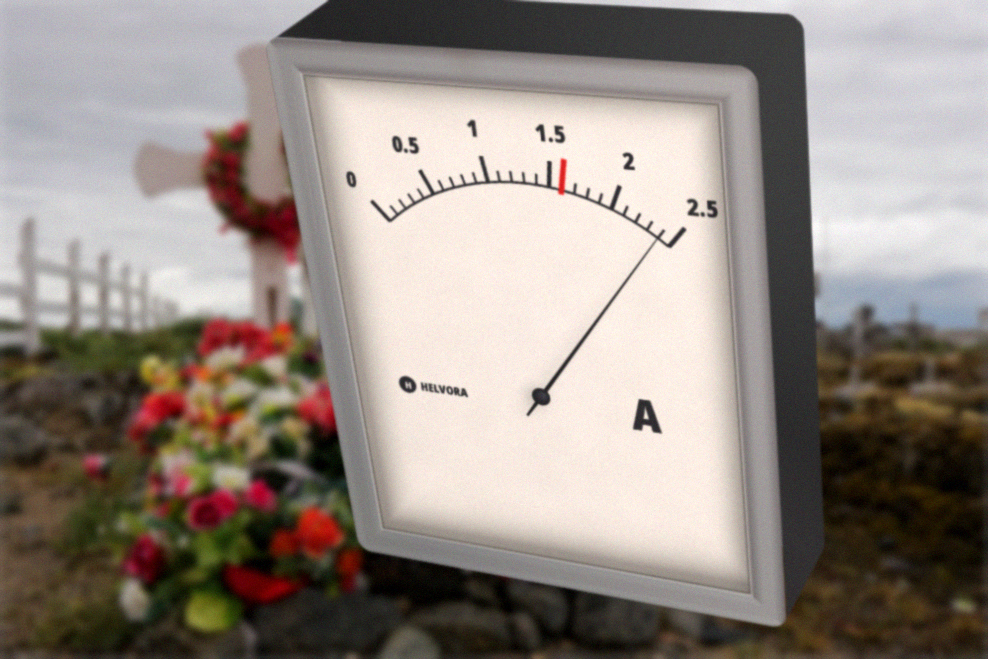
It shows 2.4A
